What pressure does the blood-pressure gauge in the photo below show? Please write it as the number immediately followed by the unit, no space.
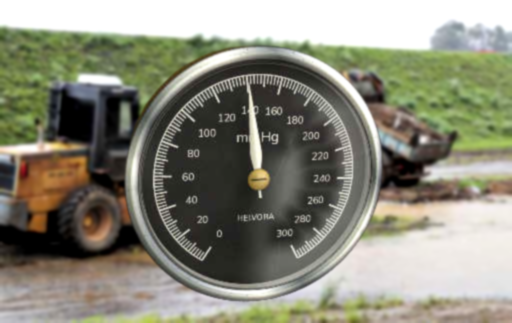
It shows 140mmHg
